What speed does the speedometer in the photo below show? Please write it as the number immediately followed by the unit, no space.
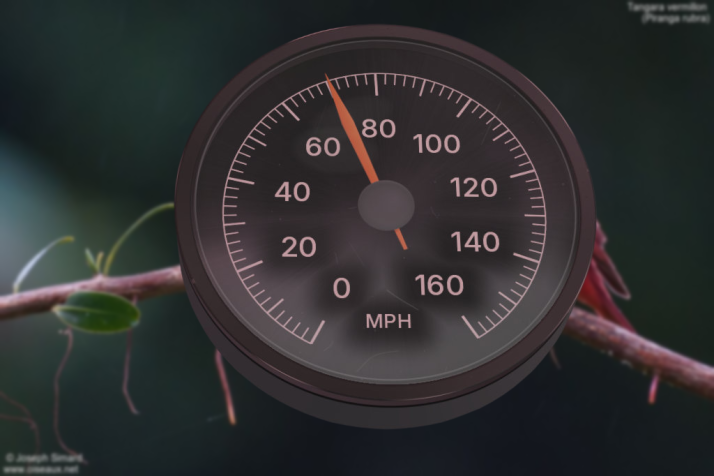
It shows 70mph
